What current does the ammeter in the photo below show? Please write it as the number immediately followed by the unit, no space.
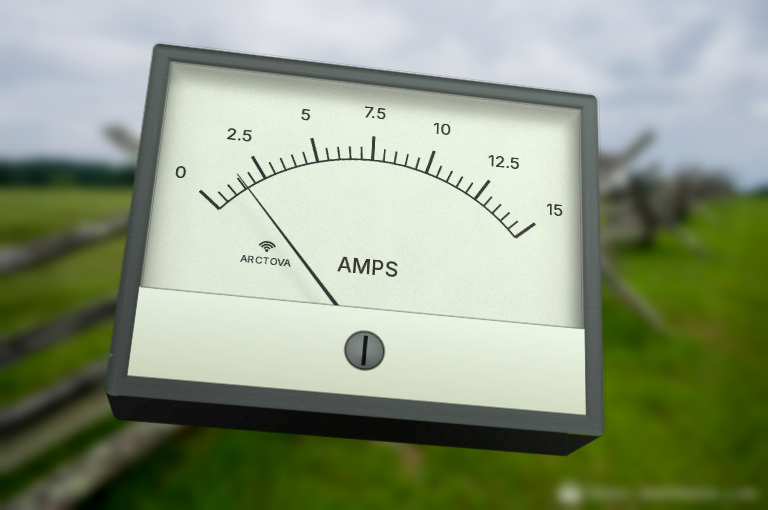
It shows 1.5A
